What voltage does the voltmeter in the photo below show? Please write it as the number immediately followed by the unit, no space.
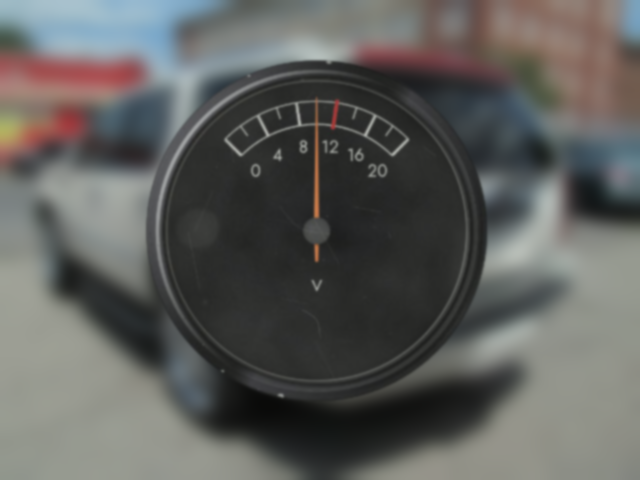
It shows 10V
